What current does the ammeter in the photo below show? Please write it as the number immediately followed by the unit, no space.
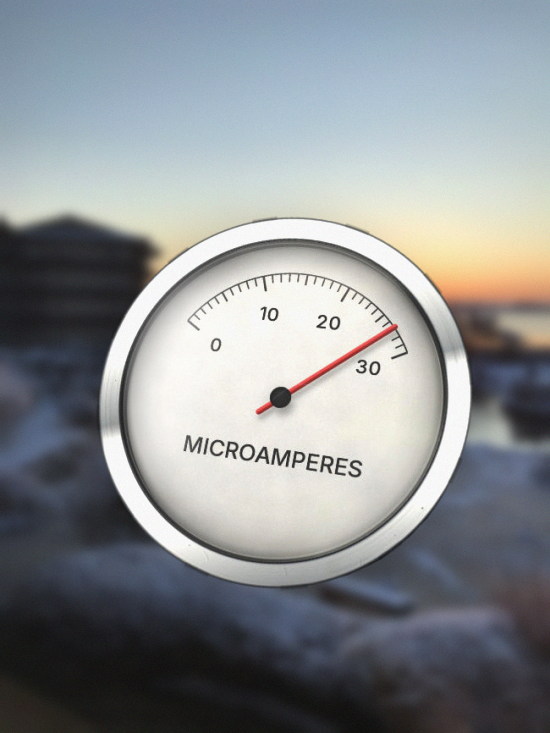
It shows 27µA
